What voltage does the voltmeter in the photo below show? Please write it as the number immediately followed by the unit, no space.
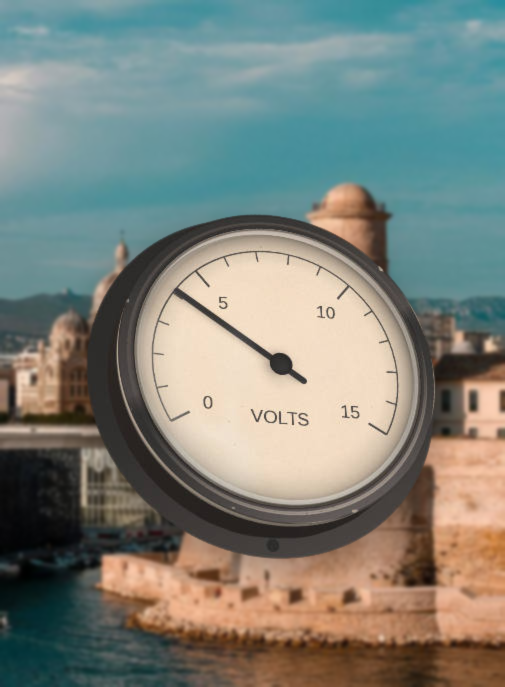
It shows 4V
